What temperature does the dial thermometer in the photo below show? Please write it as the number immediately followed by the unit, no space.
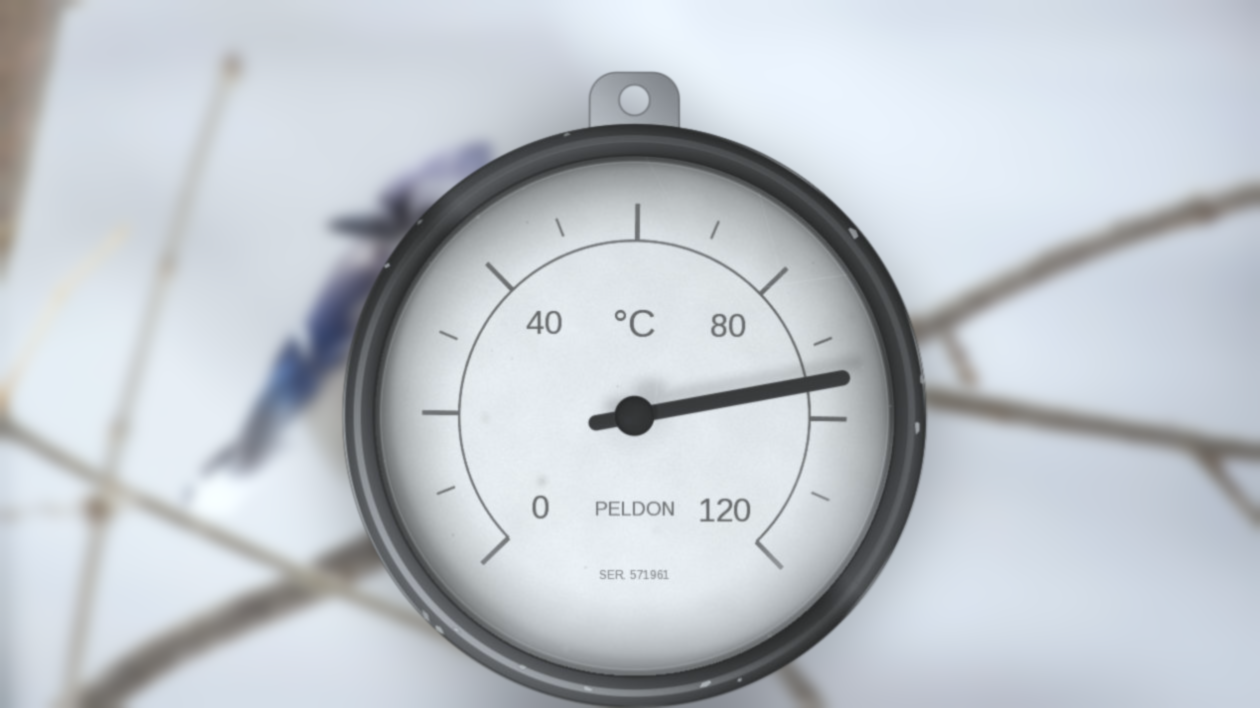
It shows 95°C
